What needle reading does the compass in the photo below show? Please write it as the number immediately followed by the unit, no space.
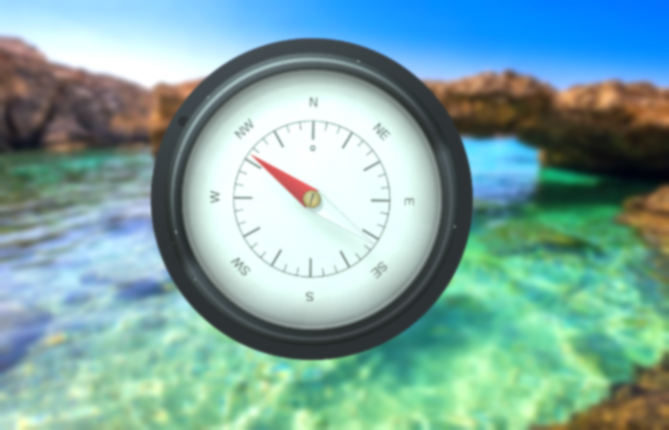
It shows 305°
